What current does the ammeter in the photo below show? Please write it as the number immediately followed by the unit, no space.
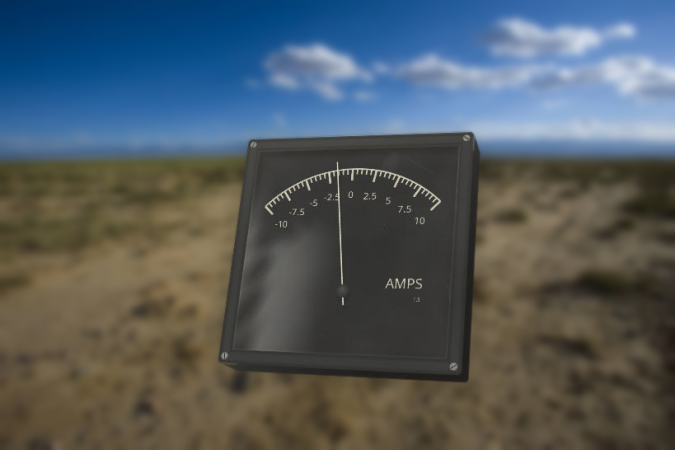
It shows -1.5A
